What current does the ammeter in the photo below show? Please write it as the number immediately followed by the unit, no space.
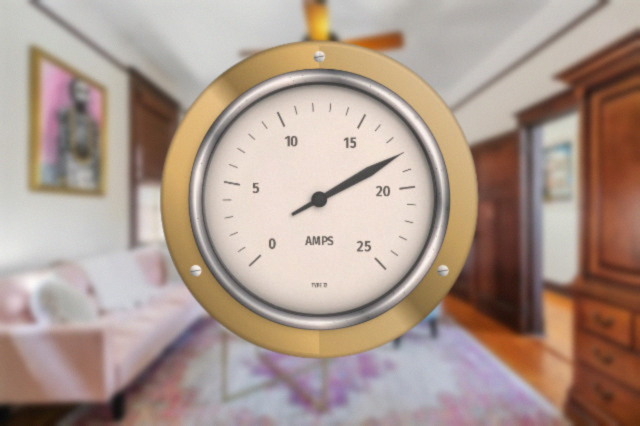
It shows 18A
